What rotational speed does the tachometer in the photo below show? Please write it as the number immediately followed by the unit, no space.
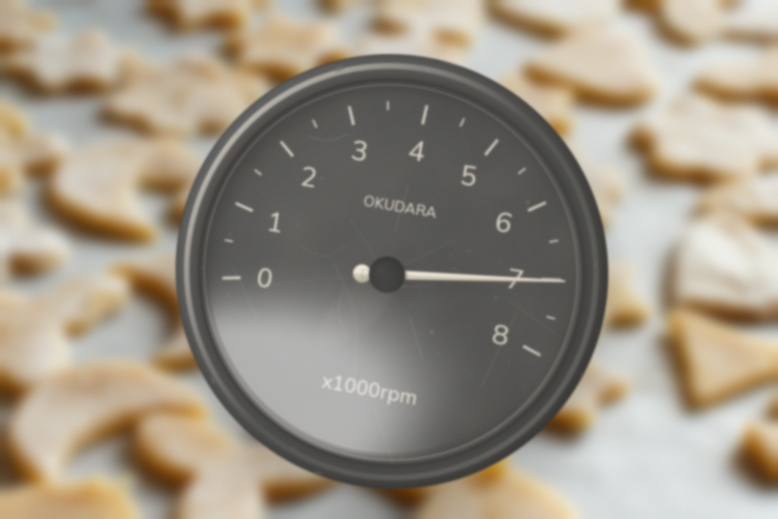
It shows 7000rpm
